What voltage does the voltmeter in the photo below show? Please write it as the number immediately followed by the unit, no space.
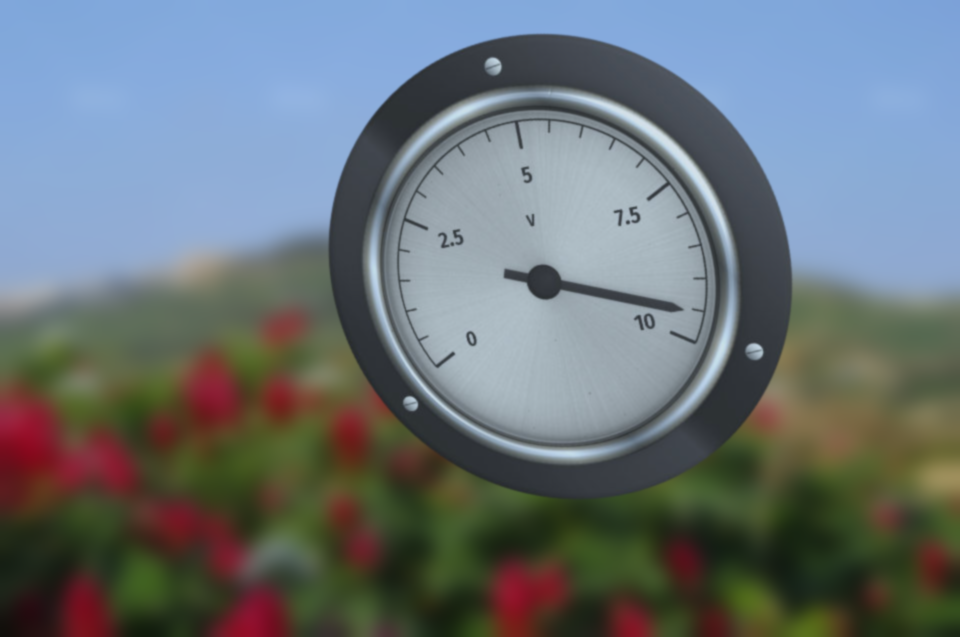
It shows 9.5V
